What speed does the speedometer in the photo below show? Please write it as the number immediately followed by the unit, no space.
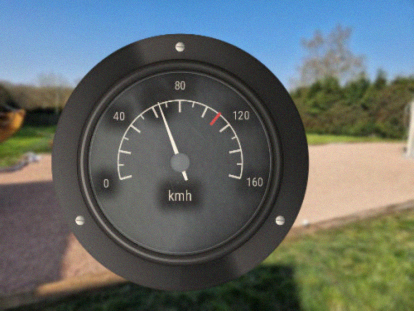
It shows 65km/h
